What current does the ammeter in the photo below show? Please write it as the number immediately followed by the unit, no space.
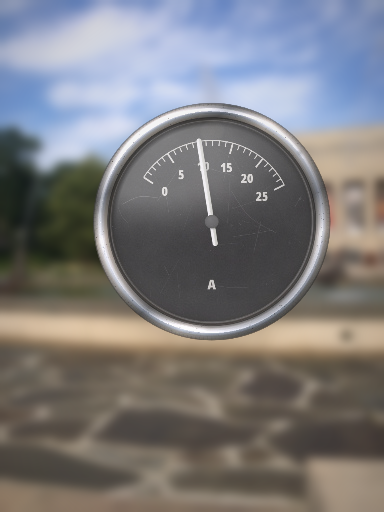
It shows 10A
